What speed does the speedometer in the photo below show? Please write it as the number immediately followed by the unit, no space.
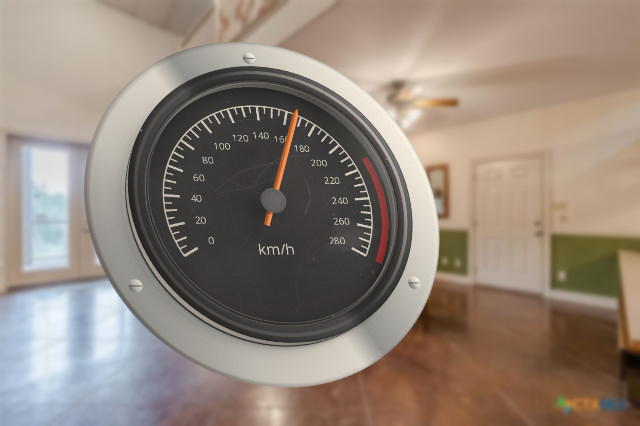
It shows 165km/h
